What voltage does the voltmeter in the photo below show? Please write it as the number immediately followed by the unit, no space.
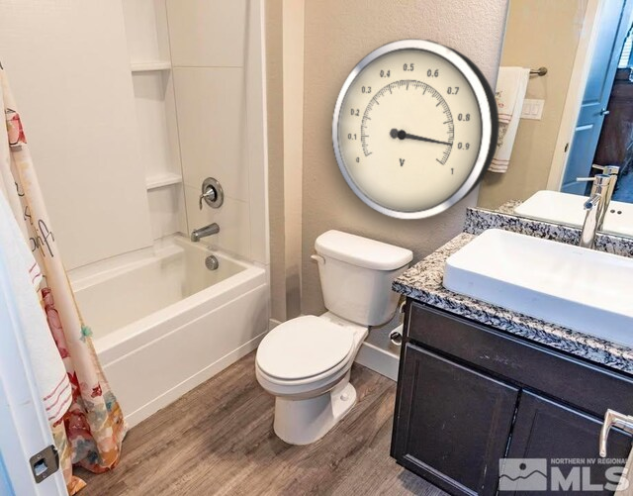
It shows 0.9V
